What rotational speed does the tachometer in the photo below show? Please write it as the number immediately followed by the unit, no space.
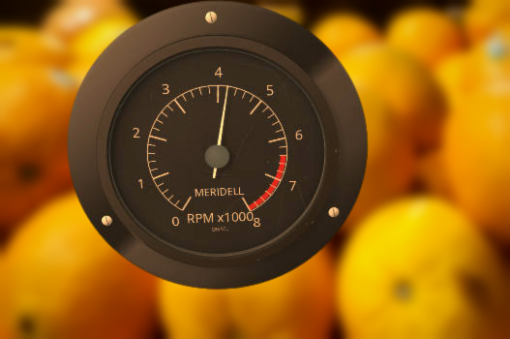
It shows 4200rpm
